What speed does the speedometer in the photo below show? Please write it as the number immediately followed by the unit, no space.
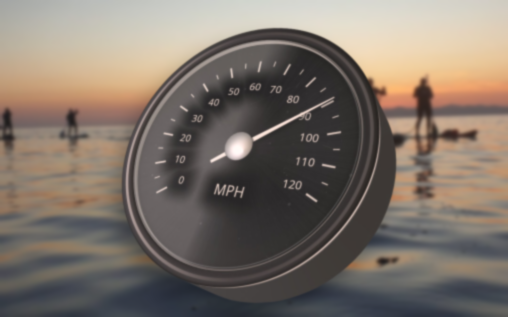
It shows 90mph
